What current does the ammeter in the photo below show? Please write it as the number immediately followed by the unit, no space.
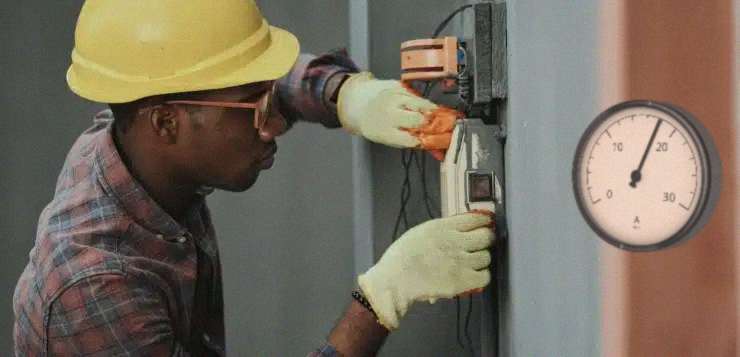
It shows 18A
